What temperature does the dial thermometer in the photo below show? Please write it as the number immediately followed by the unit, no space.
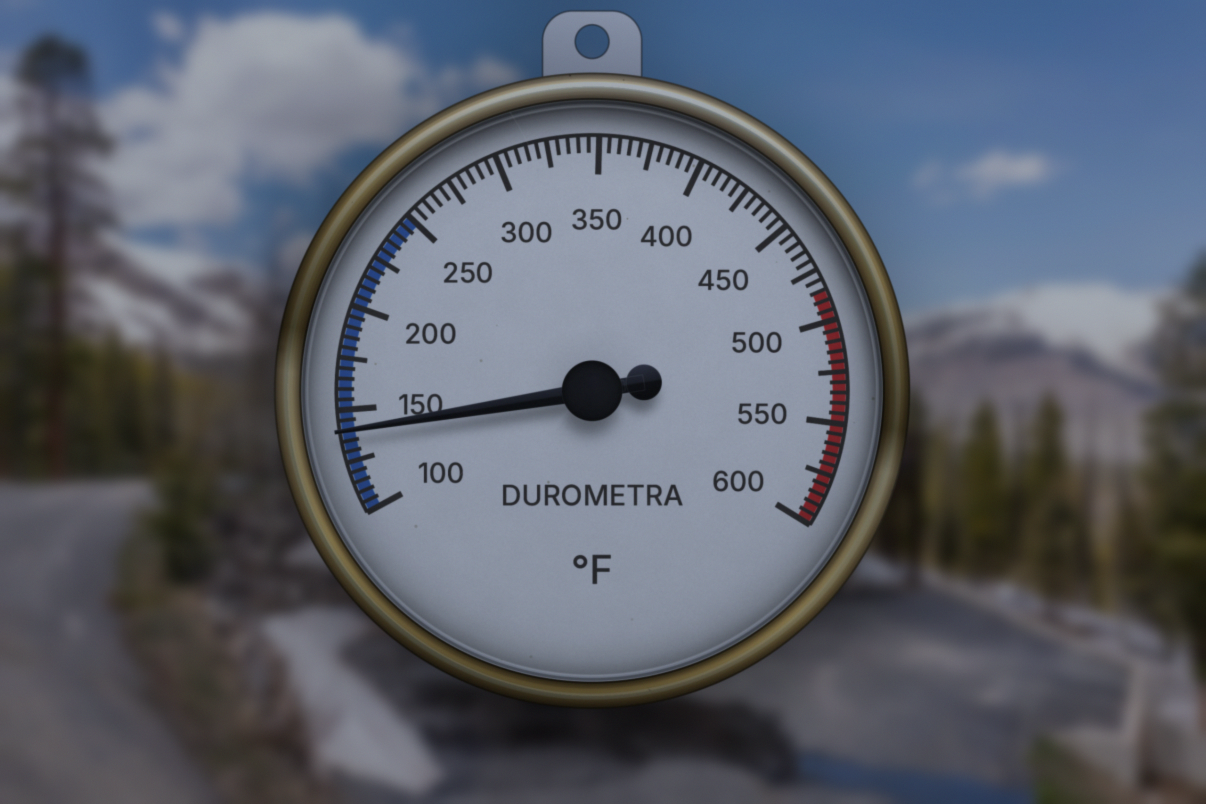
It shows 140°F
